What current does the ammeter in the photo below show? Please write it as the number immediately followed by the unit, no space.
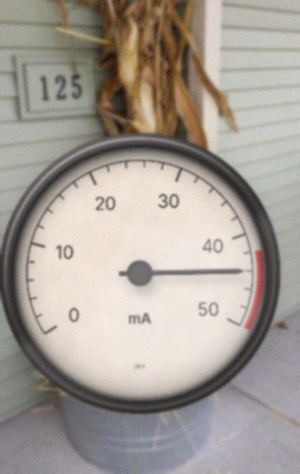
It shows 44mA
